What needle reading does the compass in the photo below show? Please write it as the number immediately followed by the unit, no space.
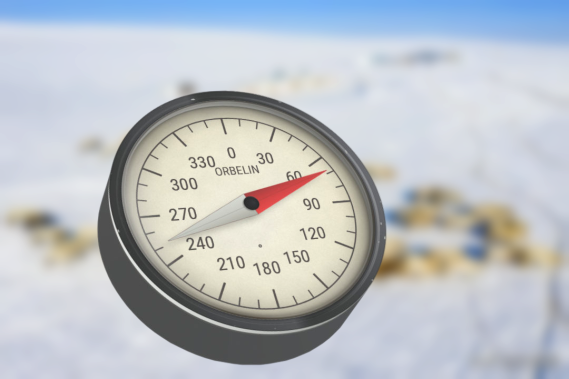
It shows 70°
